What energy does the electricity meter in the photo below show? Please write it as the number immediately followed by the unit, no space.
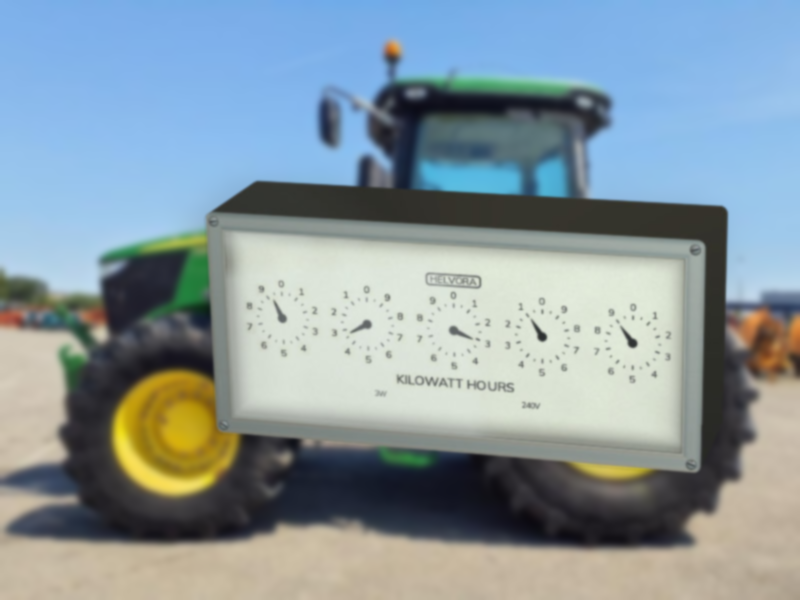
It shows 93309kWh
